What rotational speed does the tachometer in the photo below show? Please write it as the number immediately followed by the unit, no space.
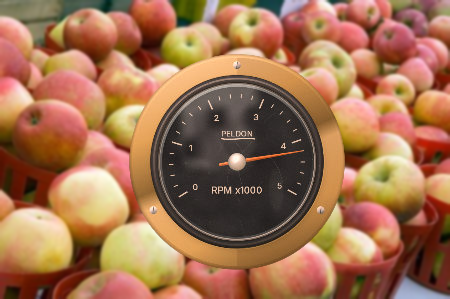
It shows 4200rpm
